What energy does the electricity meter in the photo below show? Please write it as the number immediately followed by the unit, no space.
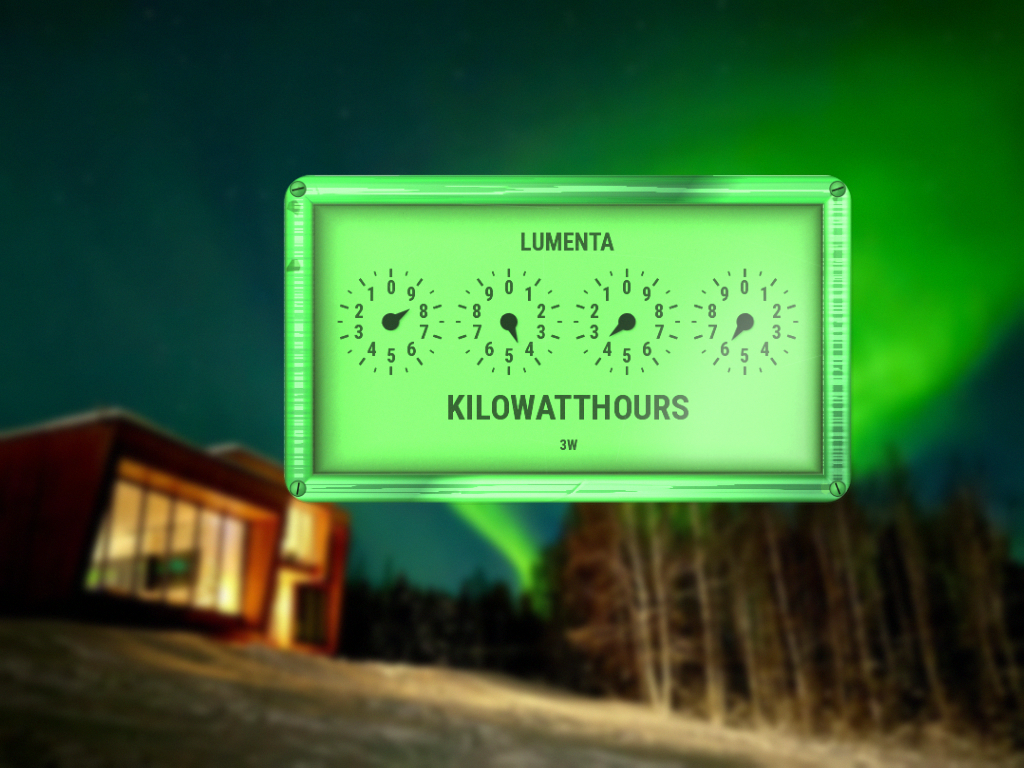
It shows 8436kWh
